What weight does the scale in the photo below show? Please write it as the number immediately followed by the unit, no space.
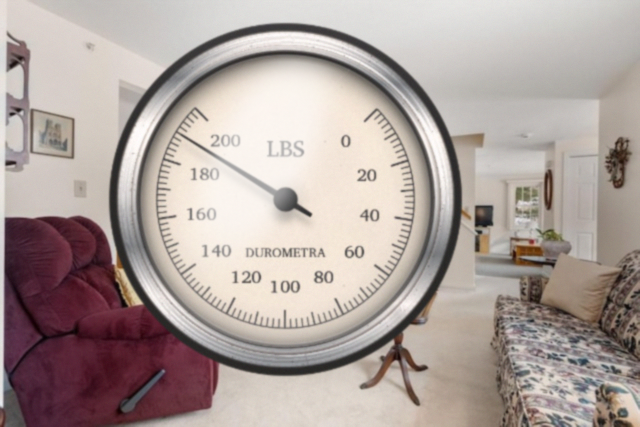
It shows 190lb
